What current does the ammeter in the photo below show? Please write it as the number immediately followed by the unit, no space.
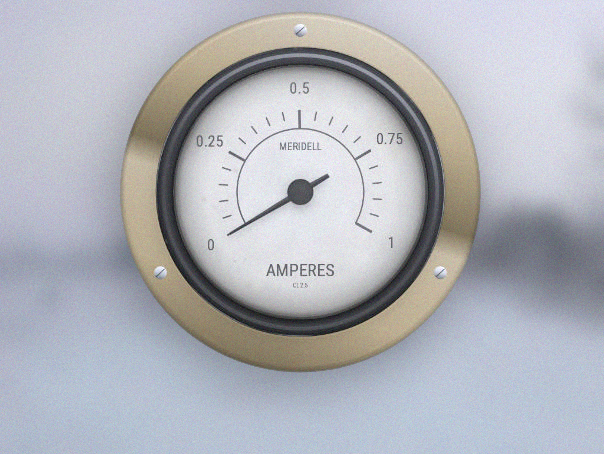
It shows 0A
